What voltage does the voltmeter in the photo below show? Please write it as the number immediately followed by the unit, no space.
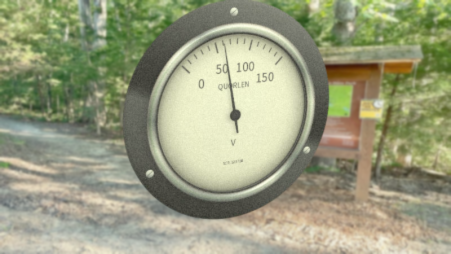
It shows 60V
